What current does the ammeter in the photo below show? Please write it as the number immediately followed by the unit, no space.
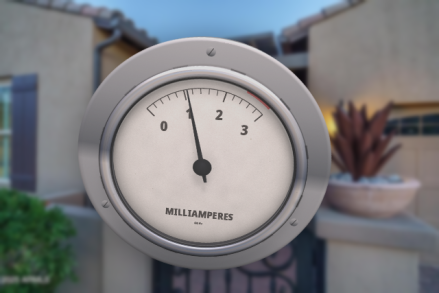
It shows 1.1mA
